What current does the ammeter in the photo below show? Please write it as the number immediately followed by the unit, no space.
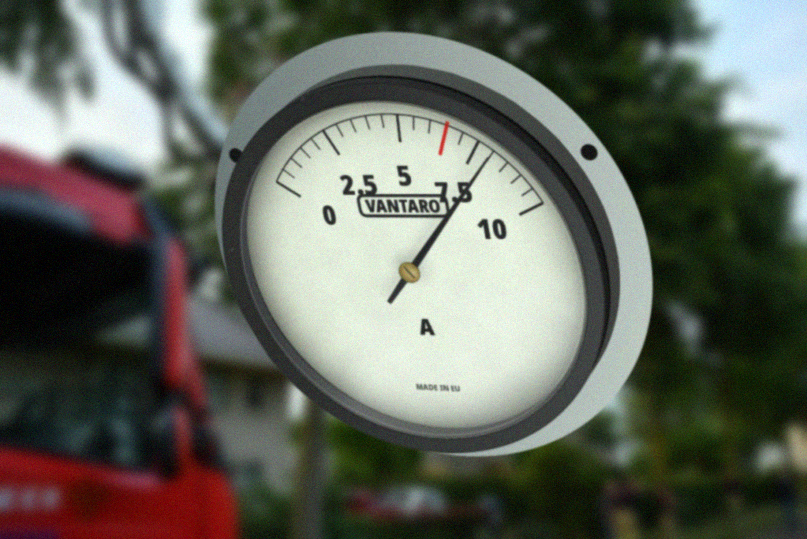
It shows 8A
